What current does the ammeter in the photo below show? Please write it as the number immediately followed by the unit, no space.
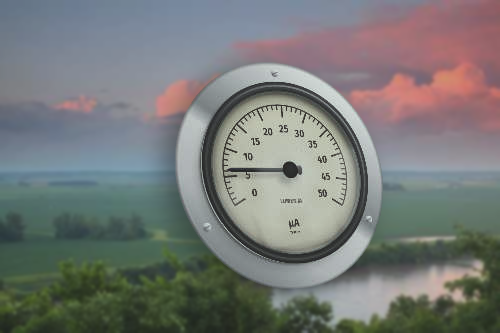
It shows 6µA
